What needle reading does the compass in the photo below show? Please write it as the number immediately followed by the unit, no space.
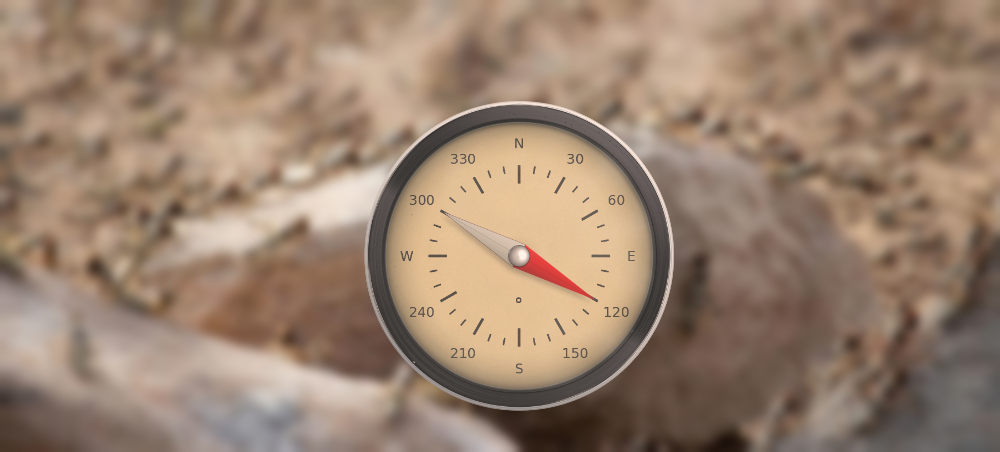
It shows 120°
